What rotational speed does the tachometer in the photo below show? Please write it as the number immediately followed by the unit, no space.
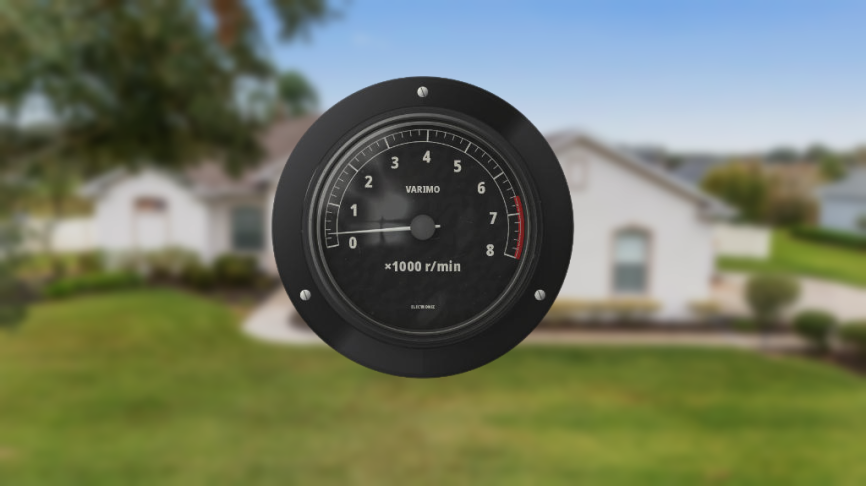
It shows 300rpm
